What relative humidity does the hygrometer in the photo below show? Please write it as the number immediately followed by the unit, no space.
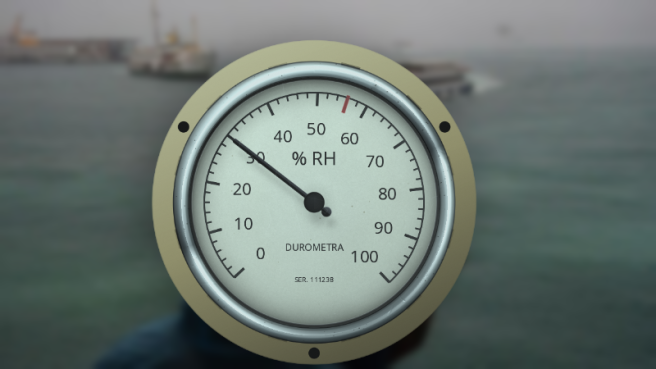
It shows 30%
